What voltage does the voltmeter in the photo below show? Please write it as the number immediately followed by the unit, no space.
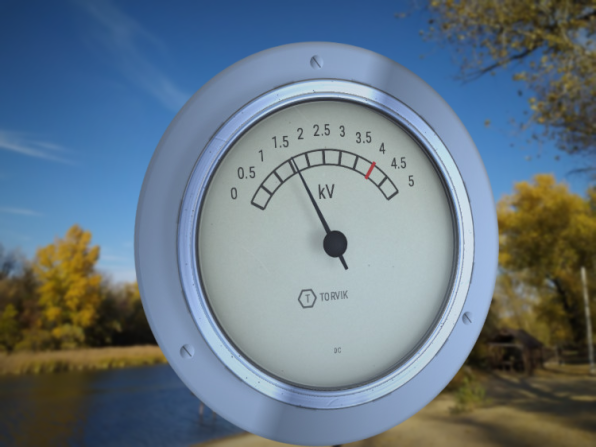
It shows 1.5kV
